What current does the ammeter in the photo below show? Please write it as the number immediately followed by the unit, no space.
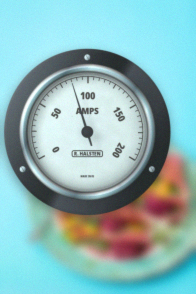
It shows 85A
